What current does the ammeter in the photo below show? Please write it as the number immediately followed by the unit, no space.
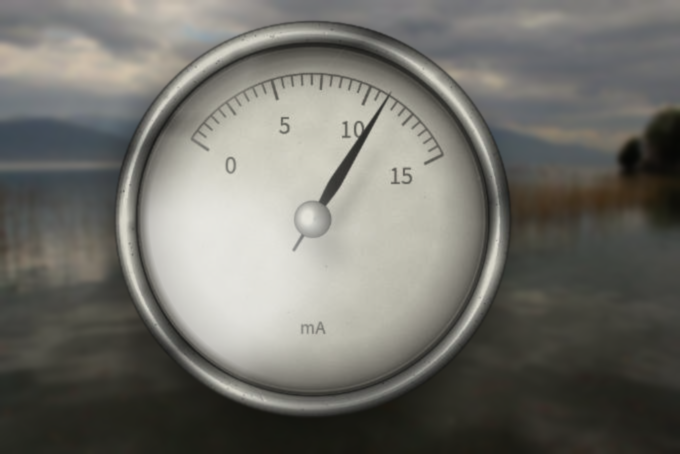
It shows 11mA
